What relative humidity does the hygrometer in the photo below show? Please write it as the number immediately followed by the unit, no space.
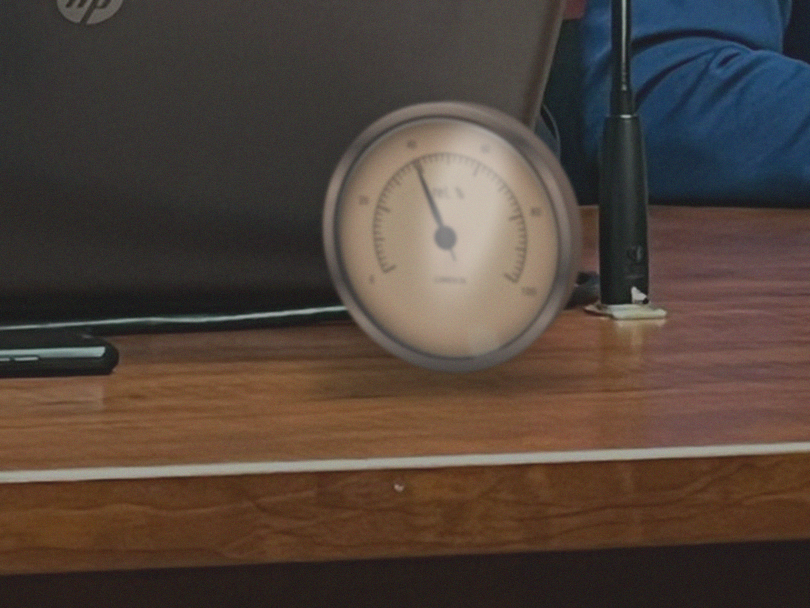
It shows 40%
